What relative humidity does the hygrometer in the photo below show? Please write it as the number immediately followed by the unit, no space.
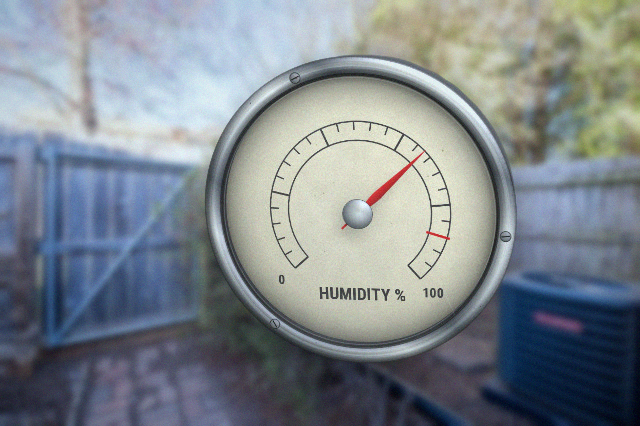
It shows 66%
